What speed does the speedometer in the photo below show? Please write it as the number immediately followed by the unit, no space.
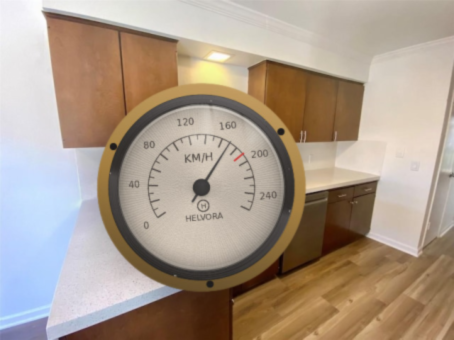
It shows 170km/h
